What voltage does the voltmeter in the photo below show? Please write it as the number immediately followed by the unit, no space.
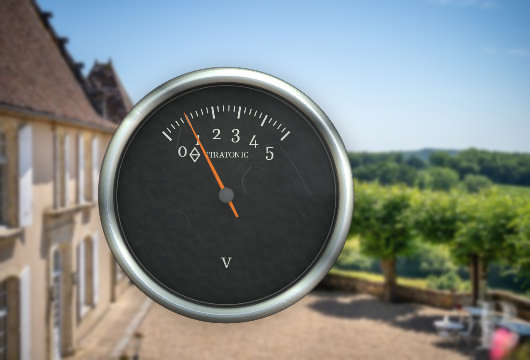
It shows 1V
